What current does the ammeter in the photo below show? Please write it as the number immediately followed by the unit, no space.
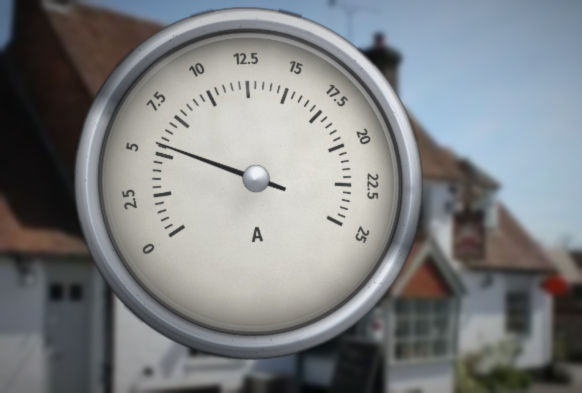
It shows 5.5A
